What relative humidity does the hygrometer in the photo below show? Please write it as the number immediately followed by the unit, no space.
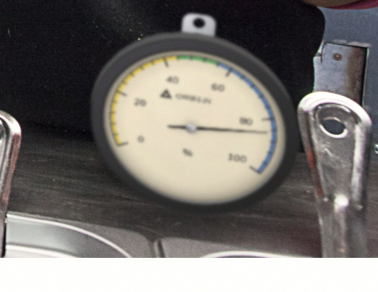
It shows 84%
